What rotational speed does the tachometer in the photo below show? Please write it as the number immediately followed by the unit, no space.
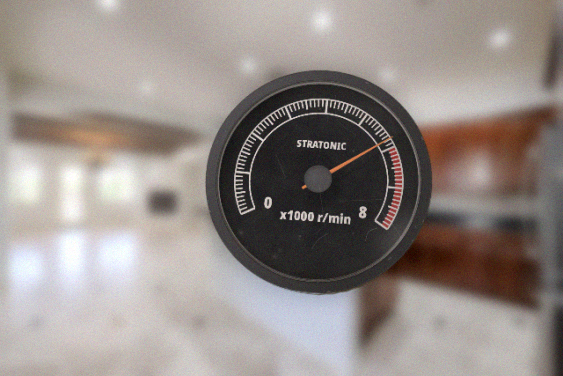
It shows 5800rpm
